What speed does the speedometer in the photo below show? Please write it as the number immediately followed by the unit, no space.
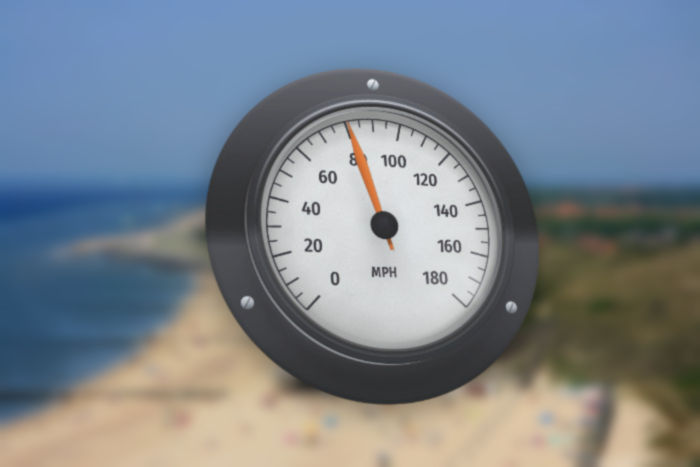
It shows 80mph
